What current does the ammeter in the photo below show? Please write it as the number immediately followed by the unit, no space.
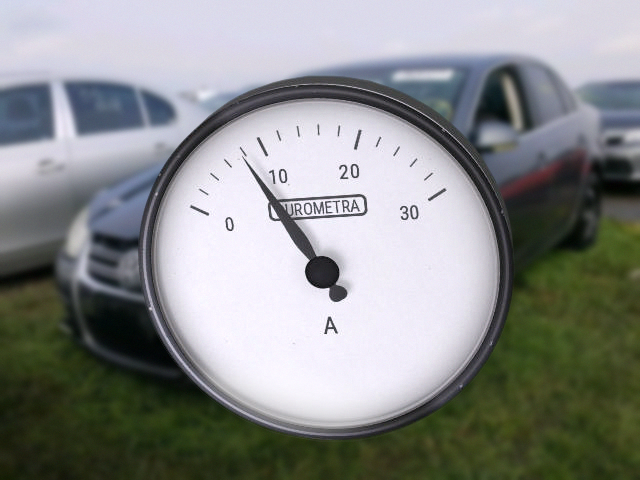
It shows 8A
